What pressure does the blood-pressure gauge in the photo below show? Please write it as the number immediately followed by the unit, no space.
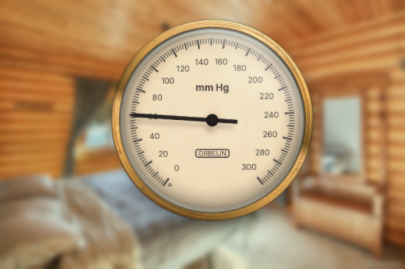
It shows 60mmHg
